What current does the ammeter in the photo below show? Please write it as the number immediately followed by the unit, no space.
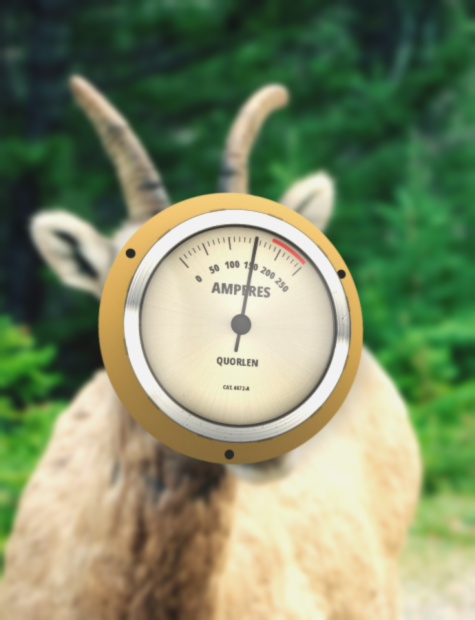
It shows 150A
